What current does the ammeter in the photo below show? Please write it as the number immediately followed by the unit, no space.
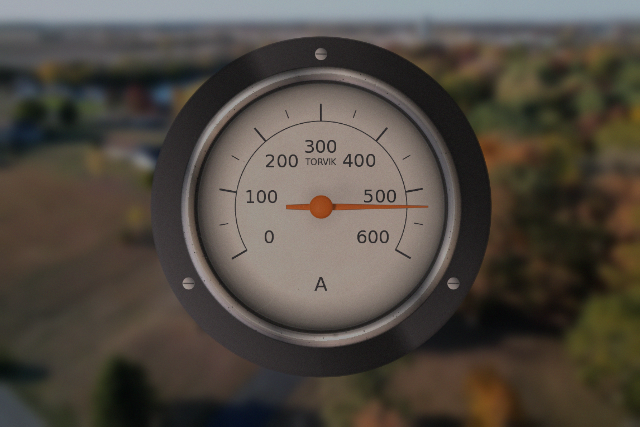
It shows 525A
